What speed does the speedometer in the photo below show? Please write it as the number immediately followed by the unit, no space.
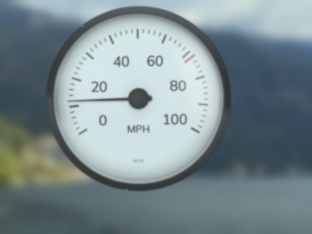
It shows 12mph
